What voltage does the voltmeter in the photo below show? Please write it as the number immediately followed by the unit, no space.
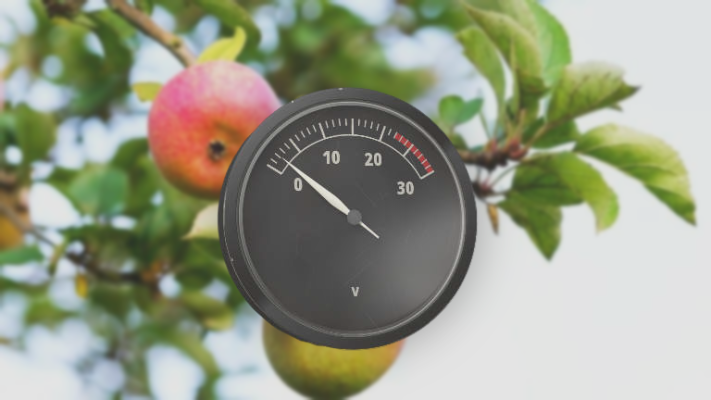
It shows 2V
